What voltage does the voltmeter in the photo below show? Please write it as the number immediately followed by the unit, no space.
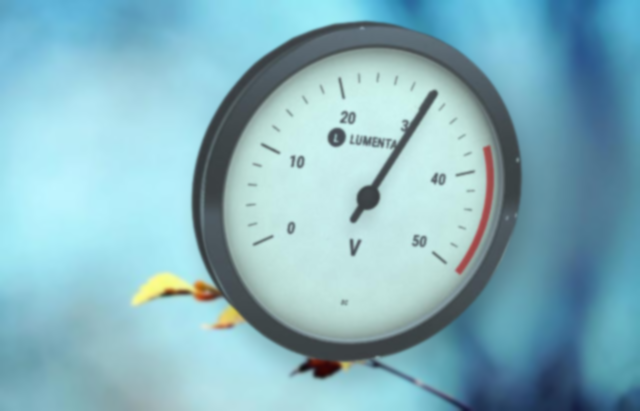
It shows 30V
